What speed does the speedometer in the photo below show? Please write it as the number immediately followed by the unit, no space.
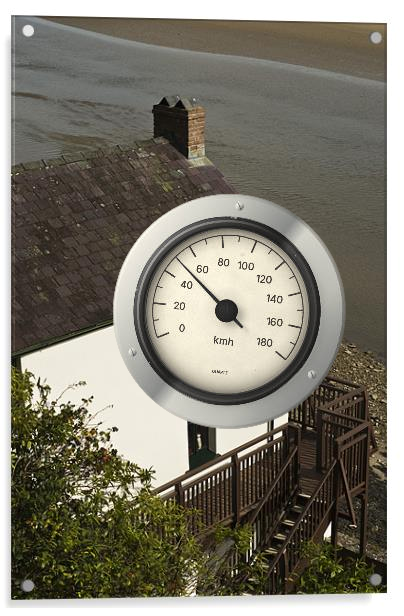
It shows 50km/h
